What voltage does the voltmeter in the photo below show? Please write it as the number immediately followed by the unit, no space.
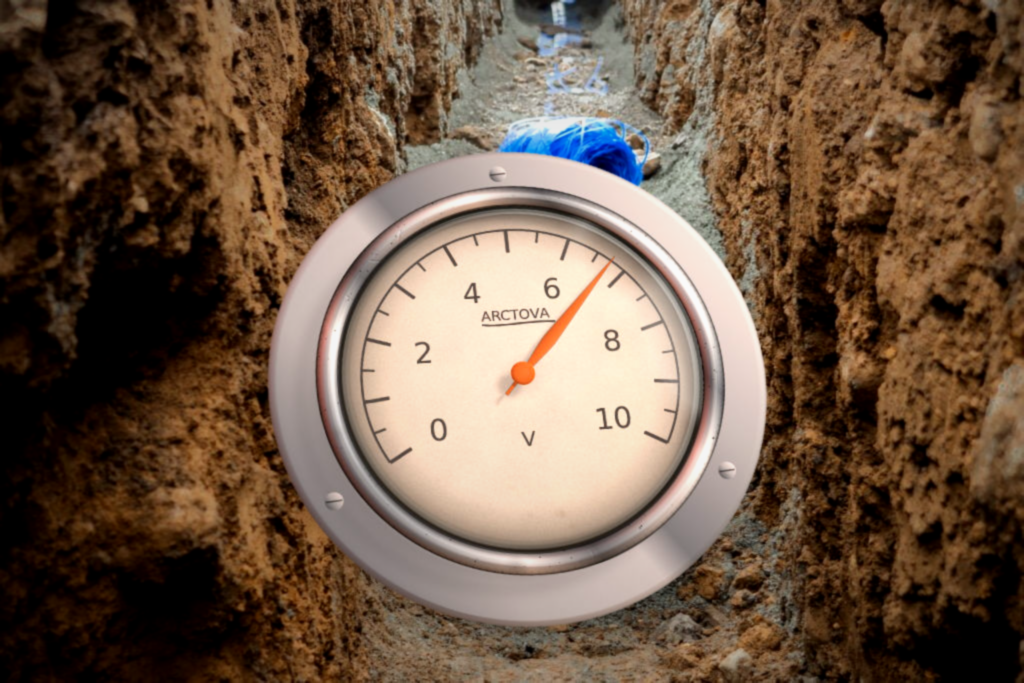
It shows 6.75V
